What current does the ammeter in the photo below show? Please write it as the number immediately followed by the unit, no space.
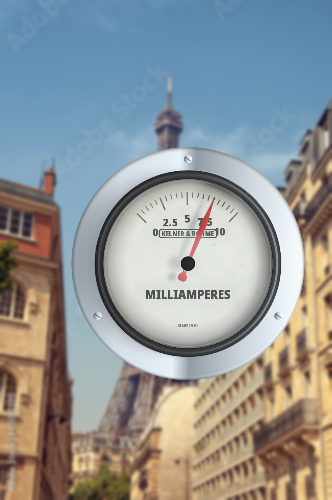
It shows 7.5mA
